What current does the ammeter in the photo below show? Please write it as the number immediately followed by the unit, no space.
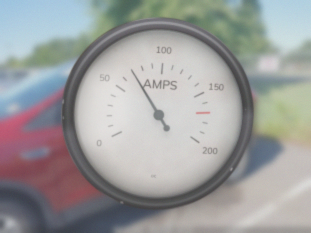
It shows 70A
